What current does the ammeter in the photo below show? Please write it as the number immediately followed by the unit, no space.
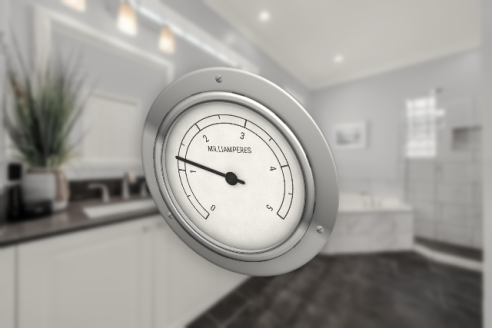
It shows 1.25mA
